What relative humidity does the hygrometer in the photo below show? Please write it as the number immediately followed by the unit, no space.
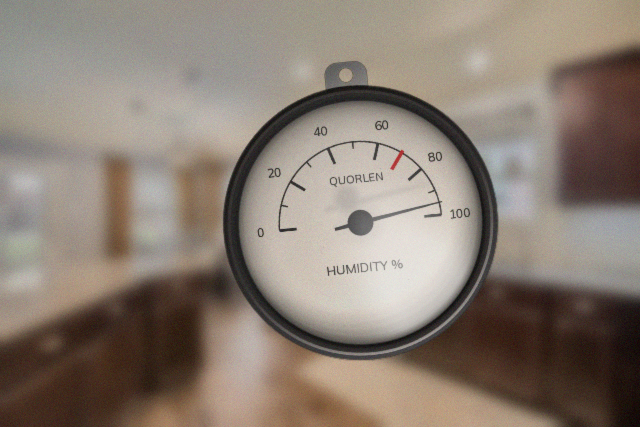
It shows 95%
